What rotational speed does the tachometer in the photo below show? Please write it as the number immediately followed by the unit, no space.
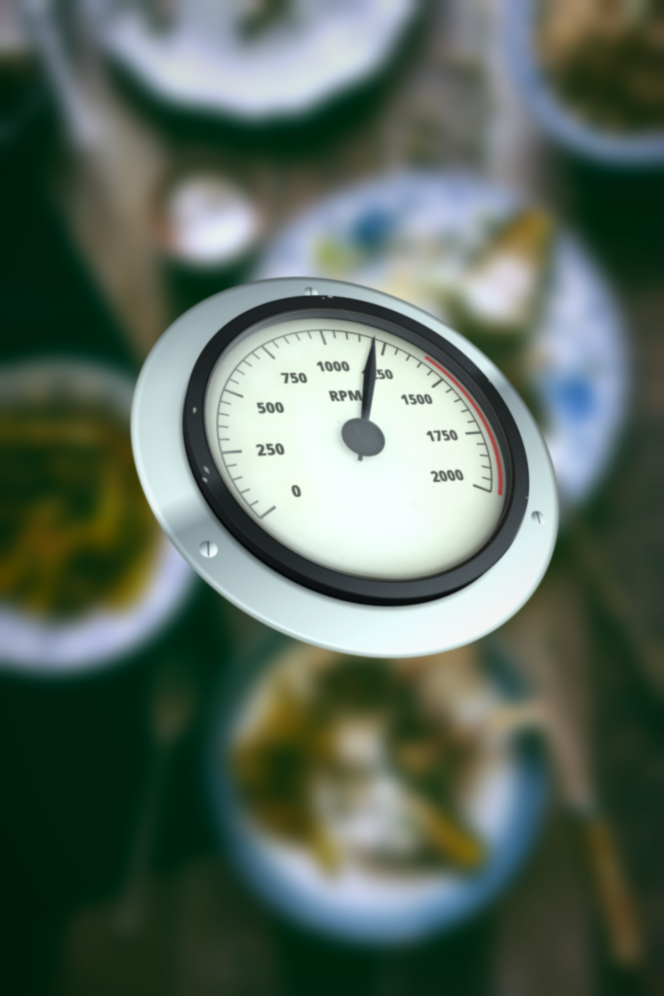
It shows 1200rpm
